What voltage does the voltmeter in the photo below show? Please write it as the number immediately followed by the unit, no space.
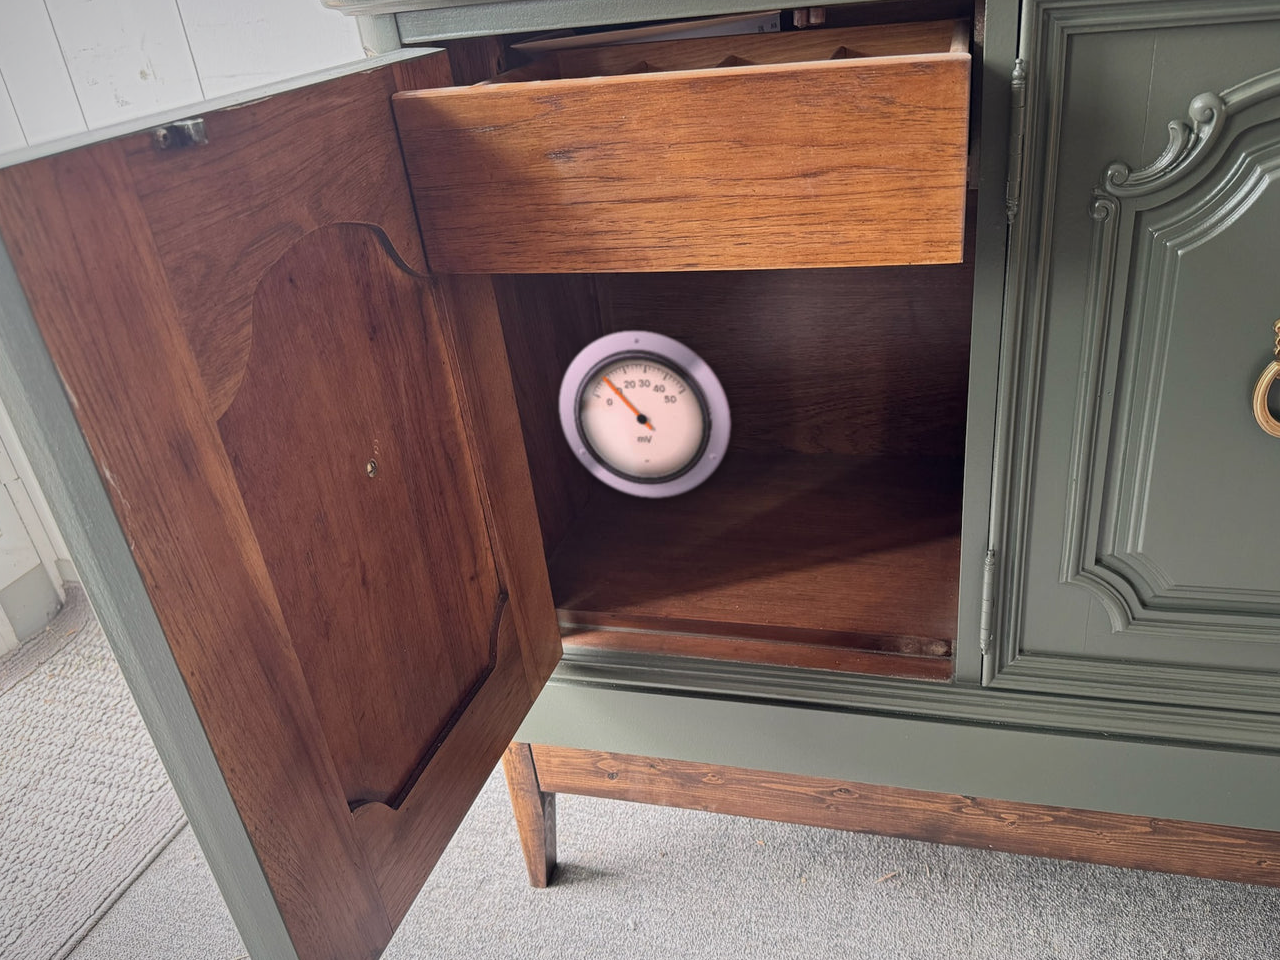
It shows 10mV
